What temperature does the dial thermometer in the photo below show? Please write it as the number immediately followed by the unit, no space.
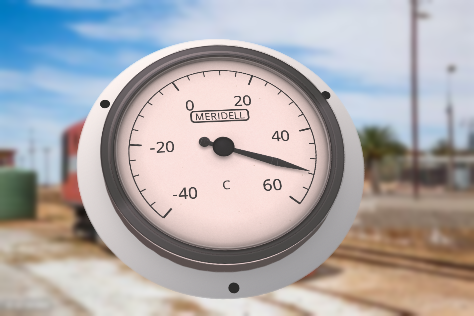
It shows 52°C
